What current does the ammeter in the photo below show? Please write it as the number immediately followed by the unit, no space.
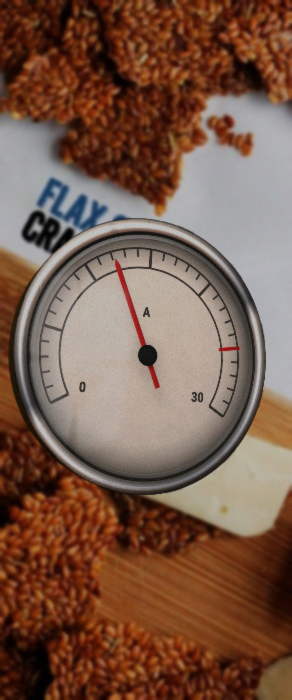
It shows 12A
